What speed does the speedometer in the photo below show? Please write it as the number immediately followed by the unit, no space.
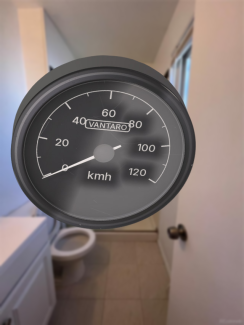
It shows 0km/h
